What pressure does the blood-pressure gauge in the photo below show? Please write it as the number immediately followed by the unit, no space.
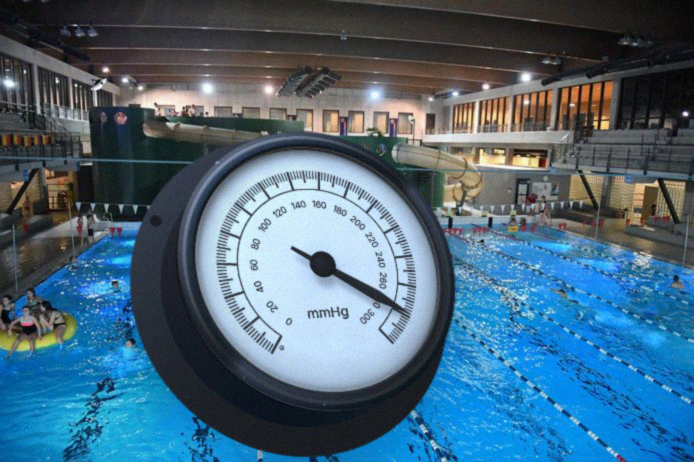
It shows 280mmHg
